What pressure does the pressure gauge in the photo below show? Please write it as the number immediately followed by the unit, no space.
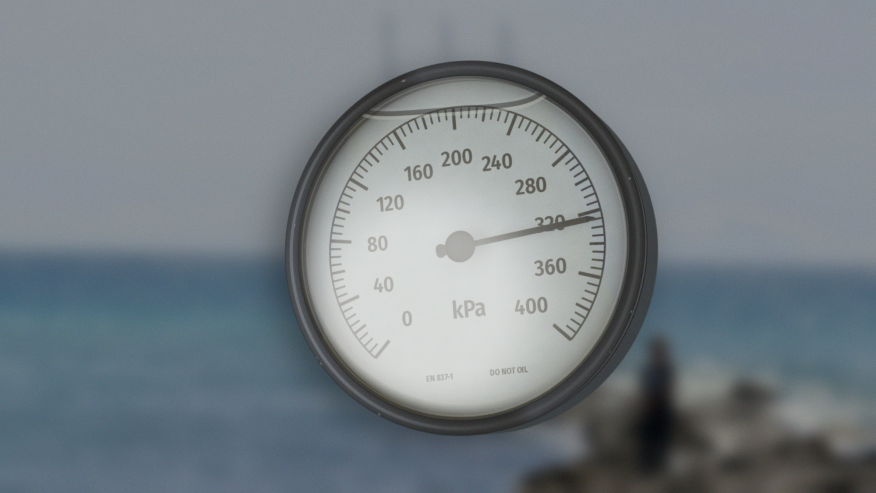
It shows 325kPa
